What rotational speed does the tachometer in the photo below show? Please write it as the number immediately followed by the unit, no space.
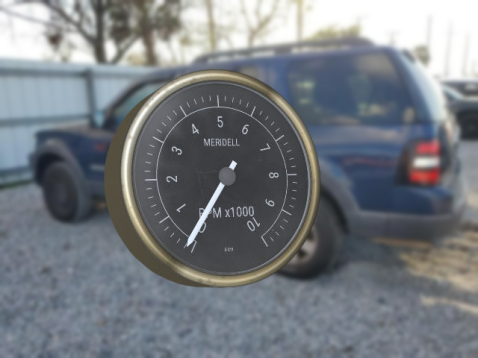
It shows 200rpm
